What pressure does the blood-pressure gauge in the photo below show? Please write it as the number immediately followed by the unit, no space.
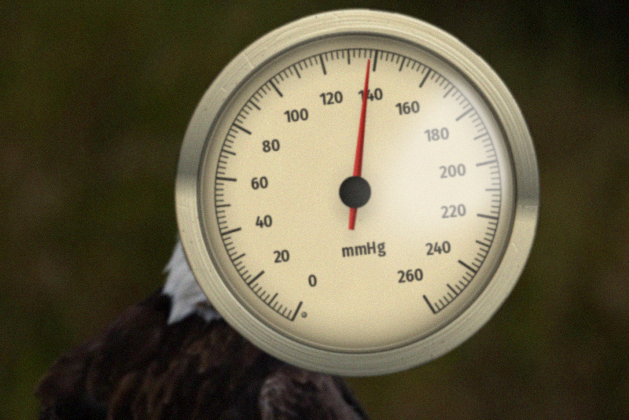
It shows 138mmHg
